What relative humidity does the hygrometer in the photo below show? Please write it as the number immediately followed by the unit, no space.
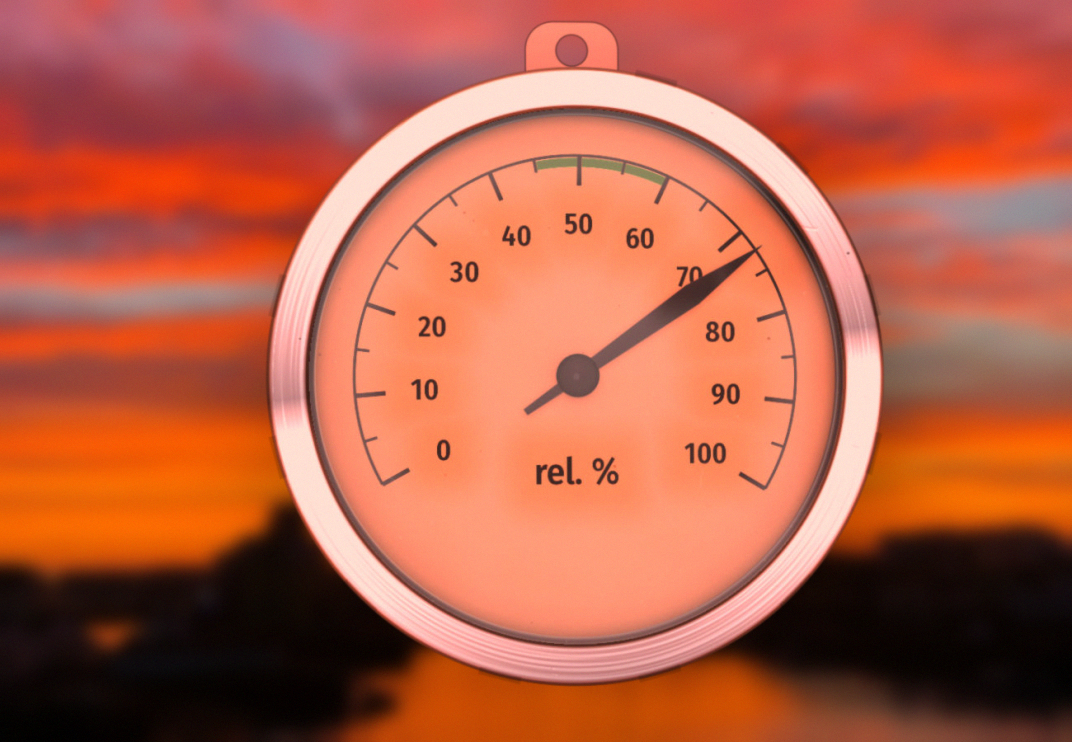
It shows 72.5%
